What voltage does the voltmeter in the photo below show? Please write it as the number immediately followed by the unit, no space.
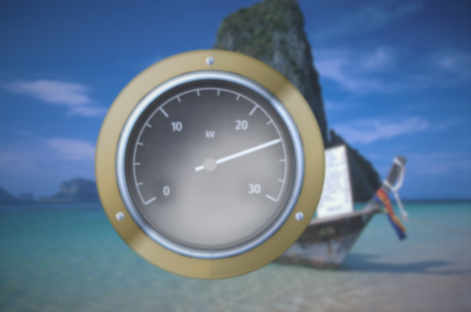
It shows 24kV
